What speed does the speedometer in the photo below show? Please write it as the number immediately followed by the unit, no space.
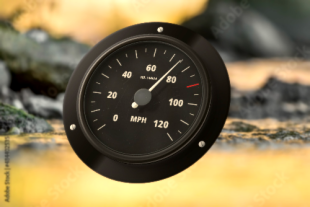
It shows 75mph
